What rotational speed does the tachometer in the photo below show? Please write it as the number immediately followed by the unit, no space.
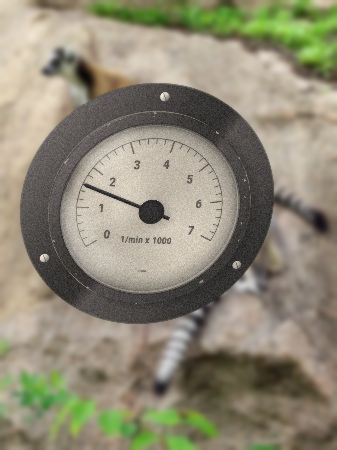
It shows 1600rpm
